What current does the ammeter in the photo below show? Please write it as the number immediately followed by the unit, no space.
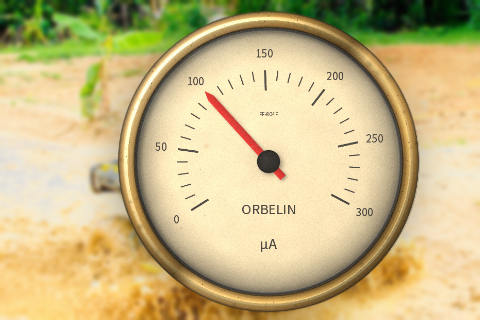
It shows 100µA
